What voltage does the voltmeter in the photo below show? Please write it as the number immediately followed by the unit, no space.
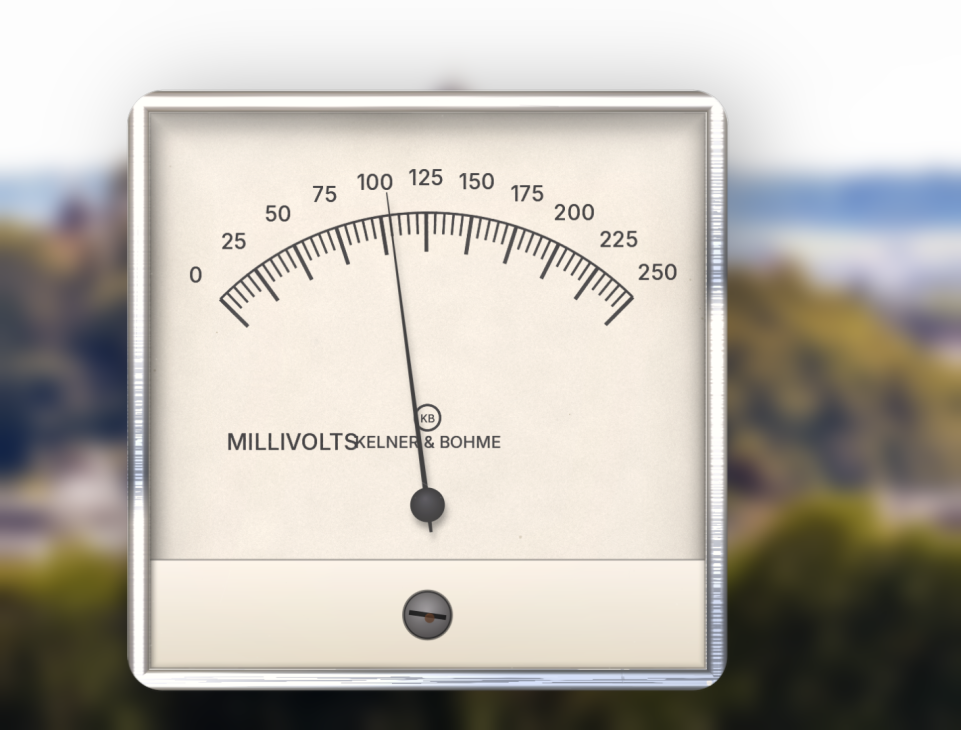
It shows 105mV
